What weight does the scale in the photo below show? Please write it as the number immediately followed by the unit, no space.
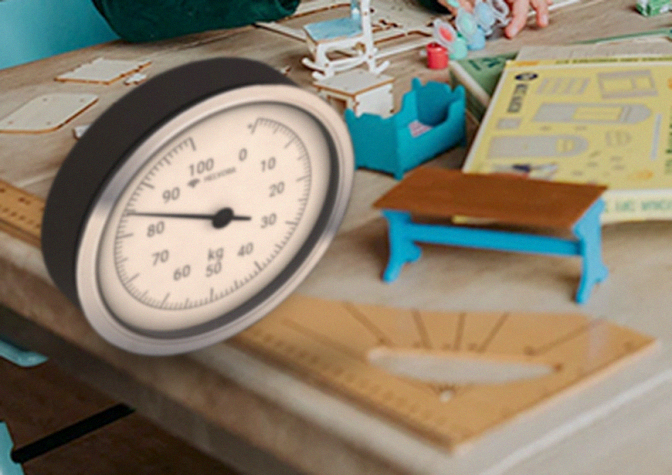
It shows 85kg
